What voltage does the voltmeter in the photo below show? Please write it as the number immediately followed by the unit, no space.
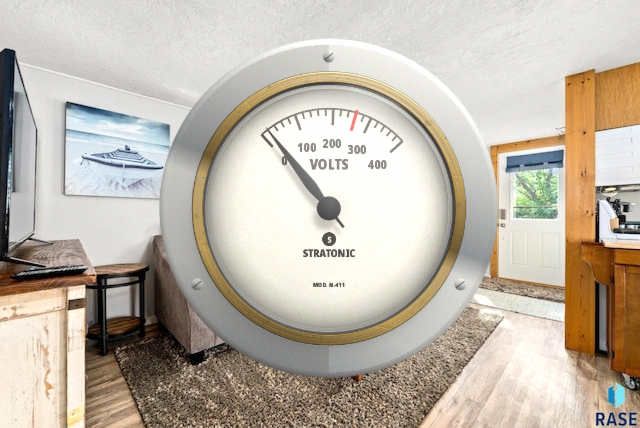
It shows 20V
